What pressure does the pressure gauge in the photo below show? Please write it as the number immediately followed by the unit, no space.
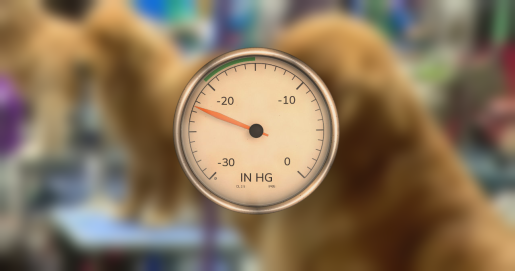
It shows -22.5inHg
